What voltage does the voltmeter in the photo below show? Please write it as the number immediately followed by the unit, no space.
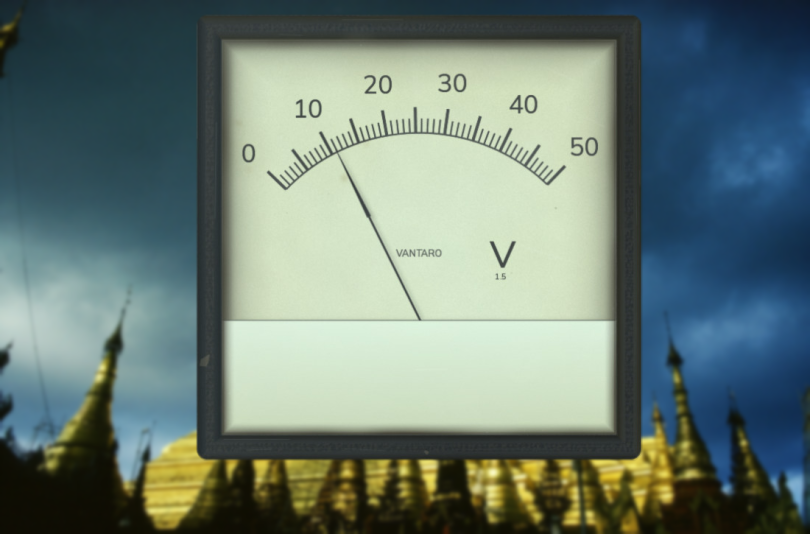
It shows 11V
